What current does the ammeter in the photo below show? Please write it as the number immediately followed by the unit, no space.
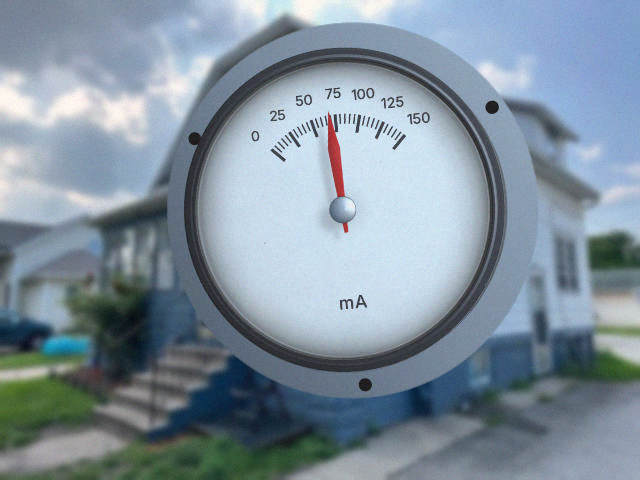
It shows 70mA
